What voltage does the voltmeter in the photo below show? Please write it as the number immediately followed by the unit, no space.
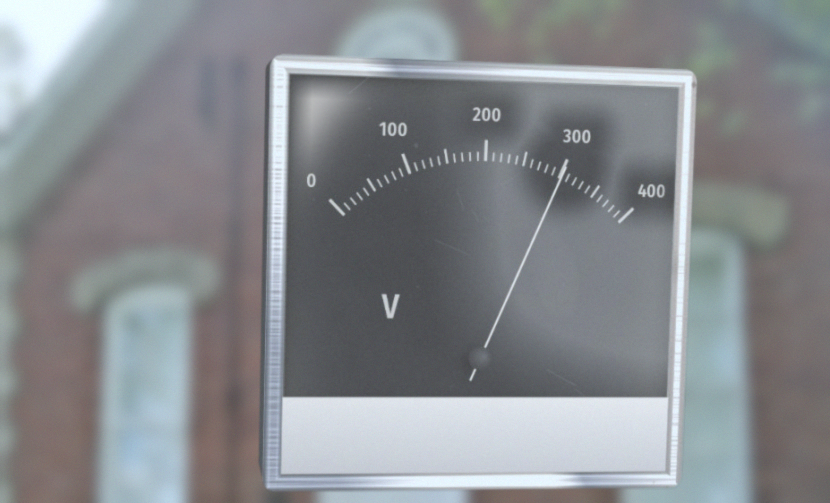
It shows 300V
